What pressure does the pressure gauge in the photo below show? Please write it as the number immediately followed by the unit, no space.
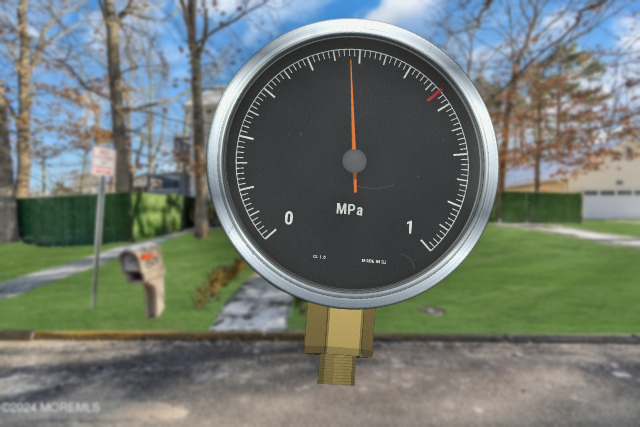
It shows 0.48MPa
